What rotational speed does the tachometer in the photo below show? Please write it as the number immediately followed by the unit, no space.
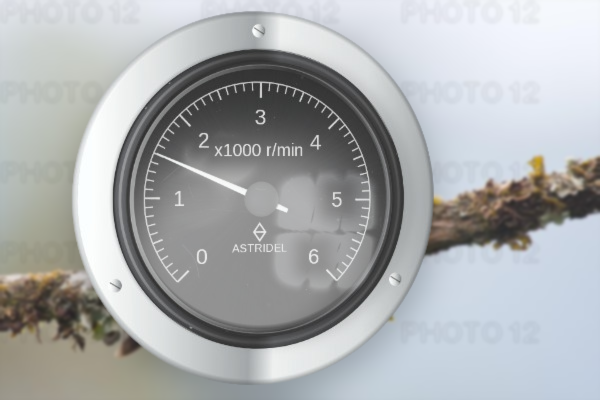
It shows 1500rpm
